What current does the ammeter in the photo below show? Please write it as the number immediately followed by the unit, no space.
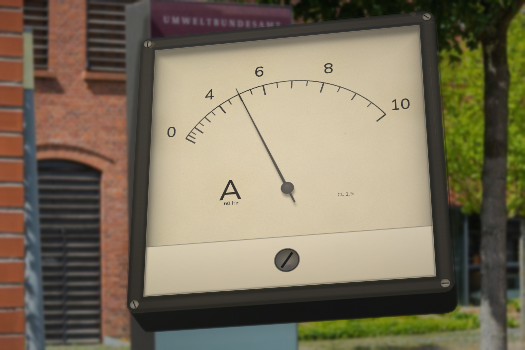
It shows 5A
